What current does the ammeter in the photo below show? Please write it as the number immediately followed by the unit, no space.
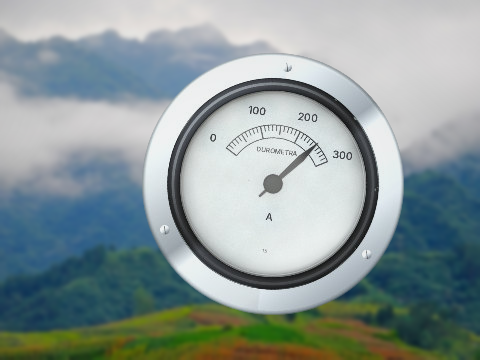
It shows 250A
